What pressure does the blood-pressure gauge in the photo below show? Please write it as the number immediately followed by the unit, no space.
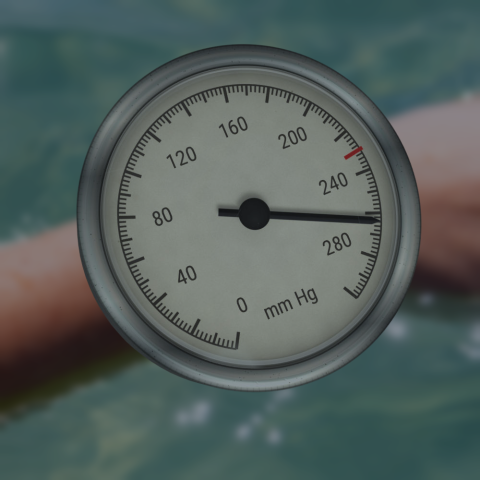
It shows 264mmHg
